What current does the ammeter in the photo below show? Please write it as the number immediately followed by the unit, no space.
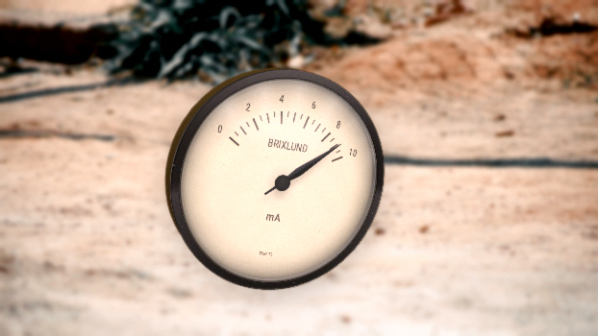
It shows 9mA
